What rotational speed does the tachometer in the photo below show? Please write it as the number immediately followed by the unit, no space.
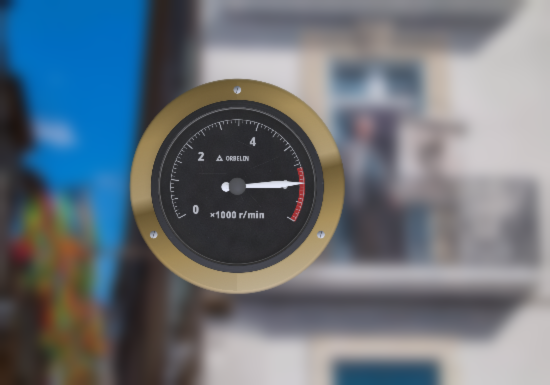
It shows 6000rpm
